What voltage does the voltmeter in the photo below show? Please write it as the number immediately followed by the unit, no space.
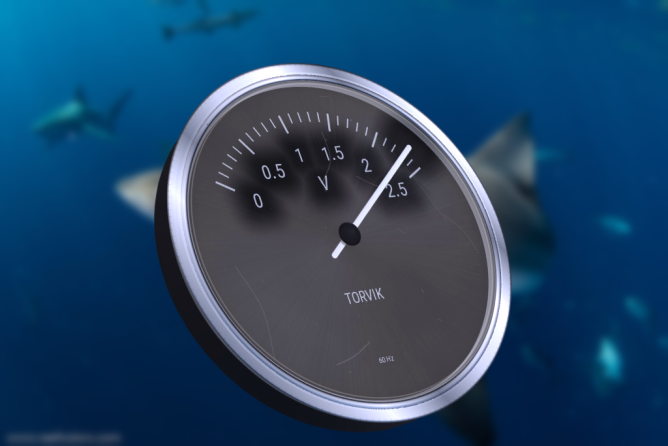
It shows 2.3V
